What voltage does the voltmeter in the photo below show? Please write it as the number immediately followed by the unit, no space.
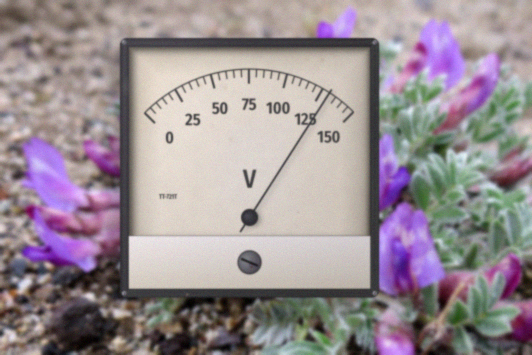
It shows 130V
